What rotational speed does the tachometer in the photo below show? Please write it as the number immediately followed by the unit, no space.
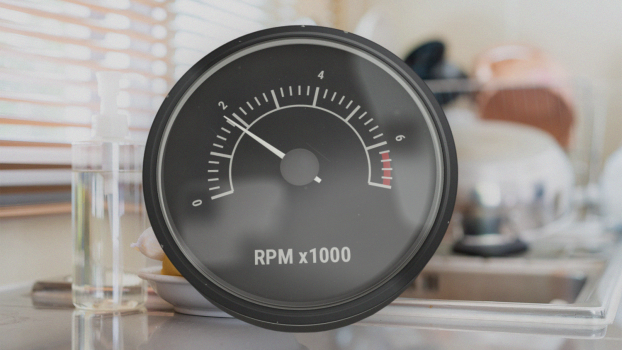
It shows 1800rpm
